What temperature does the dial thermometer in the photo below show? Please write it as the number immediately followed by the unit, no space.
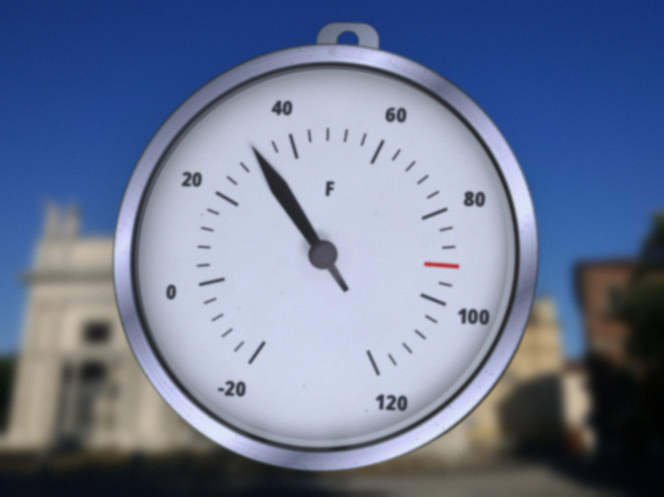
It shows 32°F
